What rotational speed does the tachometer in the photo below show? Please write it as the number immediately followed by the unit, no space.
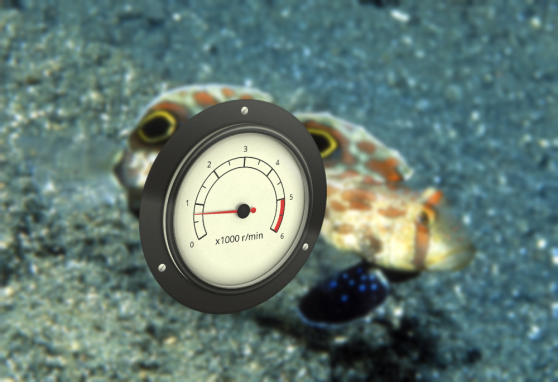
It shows 750rpm
